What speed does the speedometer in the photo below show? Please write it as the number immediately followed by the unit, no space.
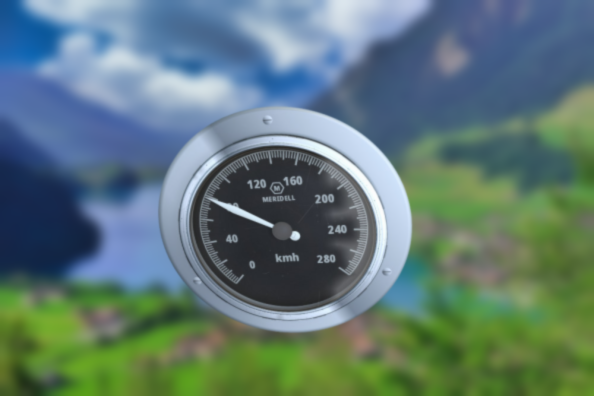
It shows 80km/h
